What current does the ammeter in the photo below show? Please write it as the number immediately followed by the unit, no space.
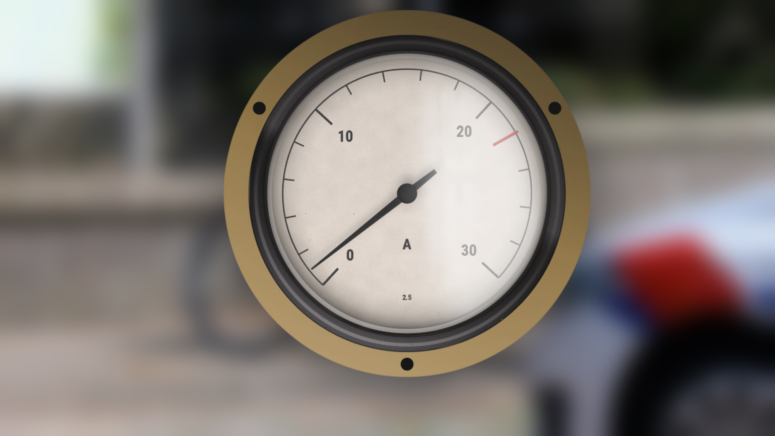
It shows 1A
